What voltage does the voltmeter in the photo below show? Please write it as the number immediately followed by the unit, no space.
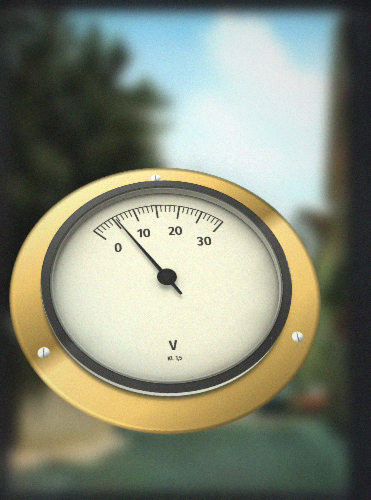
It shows 5V
